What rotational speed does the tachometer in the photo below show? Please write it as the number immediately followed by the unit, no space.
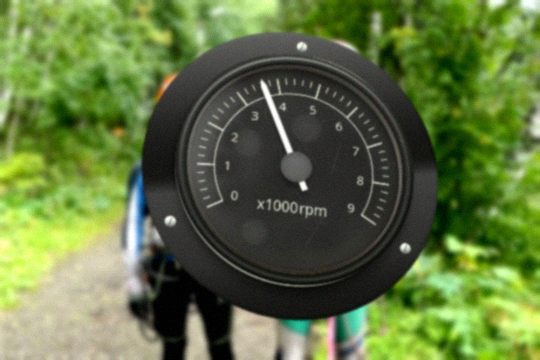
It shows 3600rpm
